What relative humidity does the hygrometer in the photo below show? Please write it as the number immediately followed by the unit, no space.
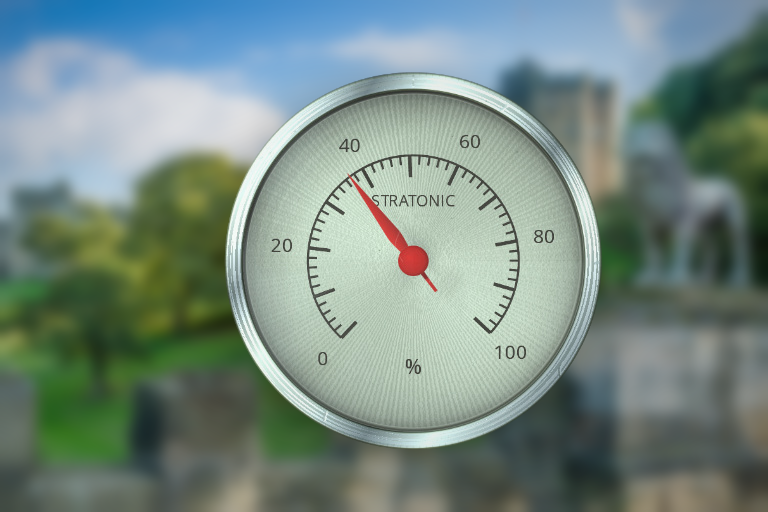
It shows 37%
